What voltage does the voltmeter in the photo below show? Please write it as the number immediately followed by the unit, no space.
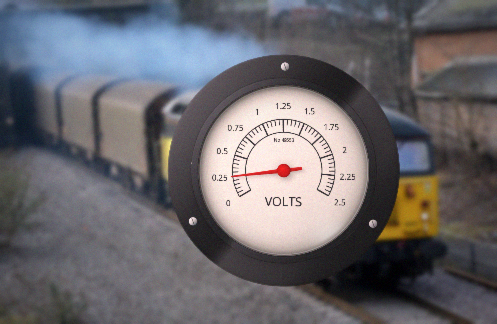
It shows 0.25V
